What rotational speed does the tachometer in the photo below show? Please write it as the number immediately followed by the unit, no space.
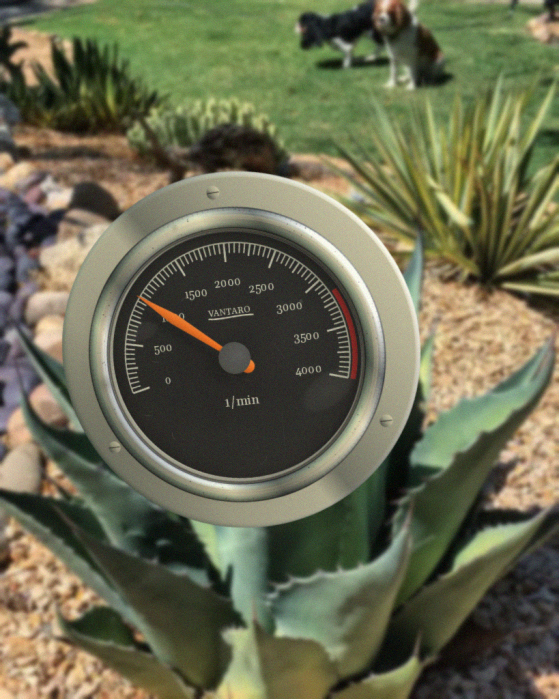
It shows 1000rpm
